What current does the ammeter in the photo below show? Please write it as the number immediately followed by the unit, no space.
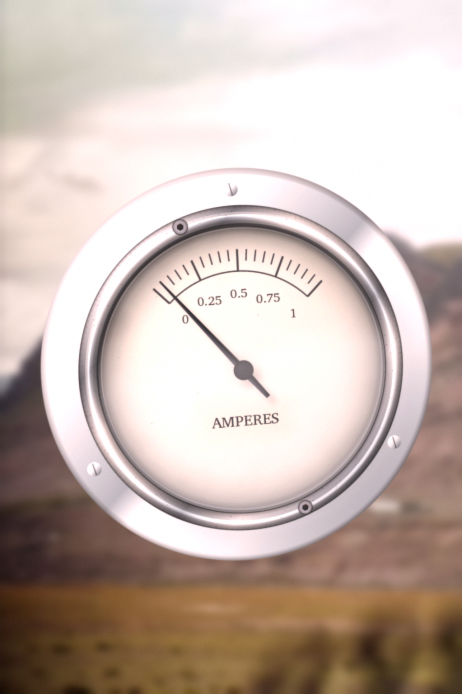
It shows 0.05A
